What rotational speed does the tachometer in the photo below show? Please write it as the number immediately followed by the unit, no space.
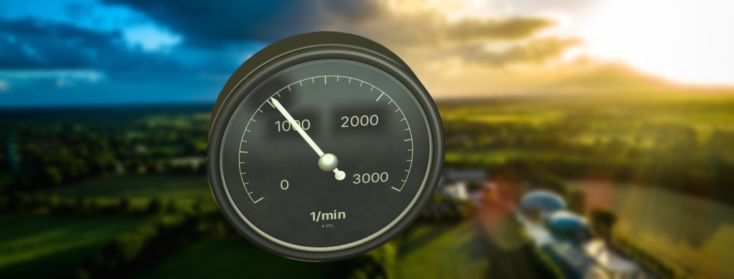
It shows 1050rpm
